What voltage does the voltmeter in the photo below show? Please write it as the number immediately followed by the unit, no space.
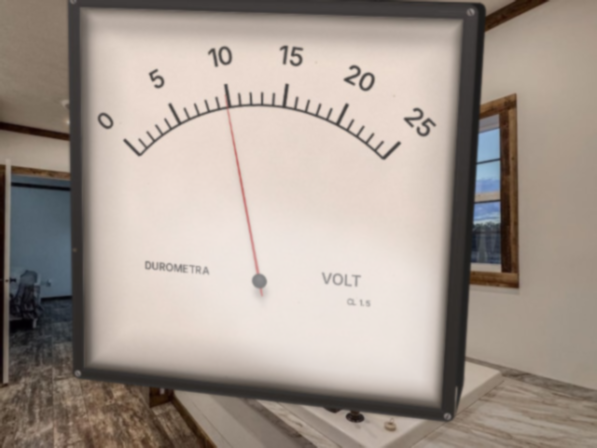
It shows 10V
